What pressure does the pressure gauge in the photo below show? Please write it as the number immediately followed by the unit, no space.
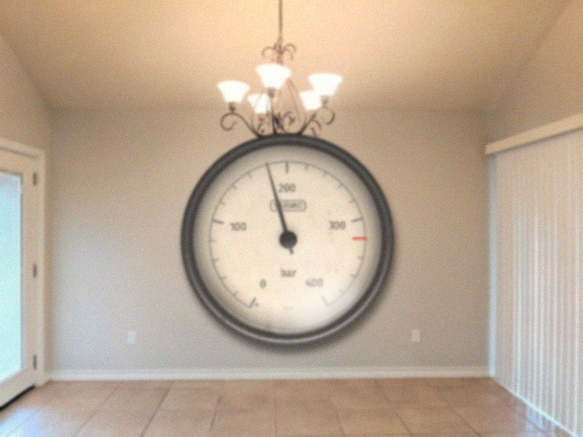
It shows 180bar
